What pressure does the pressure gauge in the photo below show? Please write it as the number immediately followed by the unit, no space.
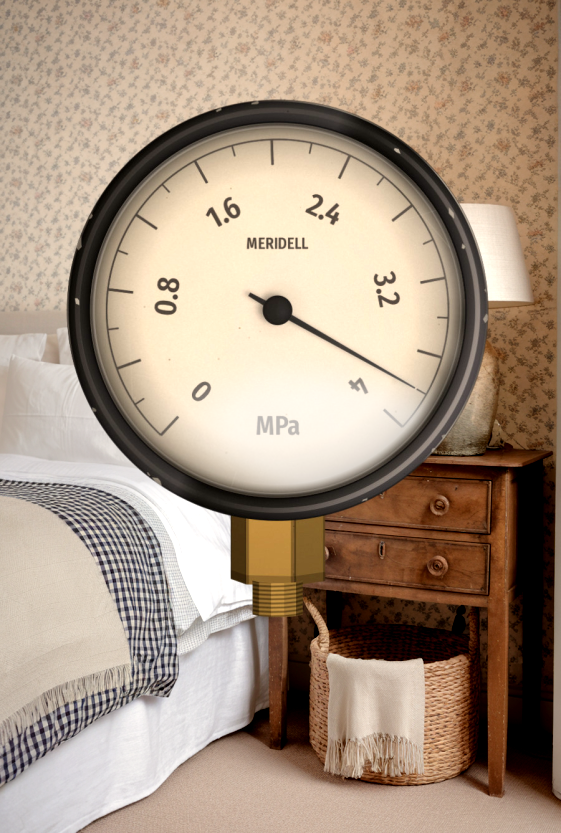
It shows 3.8MPa
